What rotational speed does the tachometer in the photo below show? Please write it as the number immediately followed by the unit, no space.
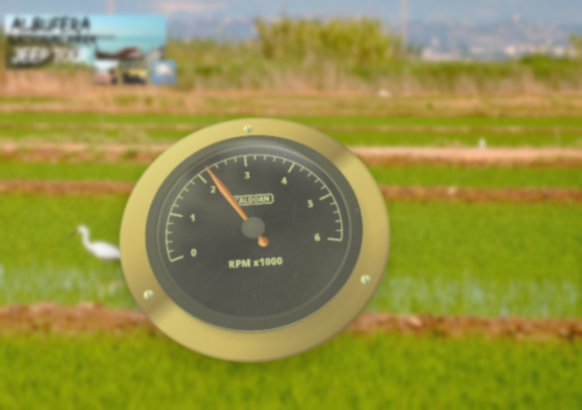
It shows 2200rpm
